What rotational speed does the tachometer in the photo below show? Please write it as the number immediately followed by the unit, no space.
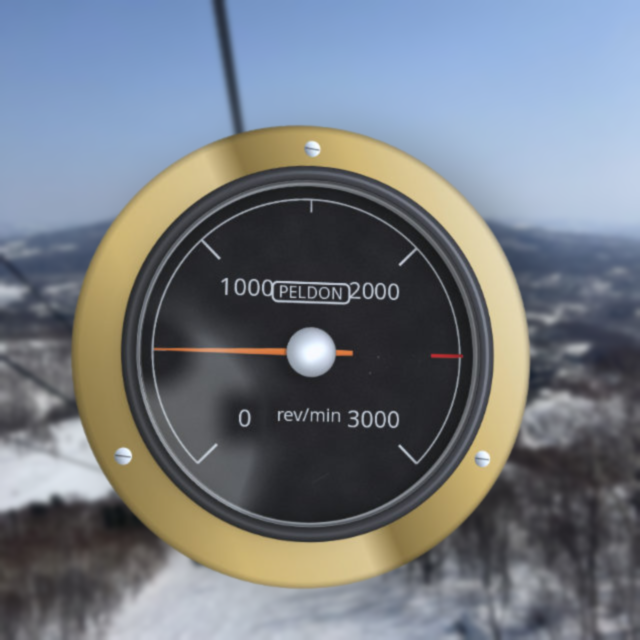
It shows 500rpm
